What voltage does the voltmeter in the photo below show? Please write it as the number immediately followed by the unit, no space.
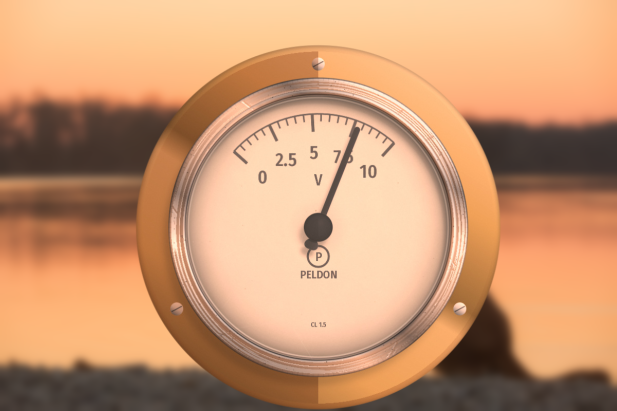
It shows 7.75V
